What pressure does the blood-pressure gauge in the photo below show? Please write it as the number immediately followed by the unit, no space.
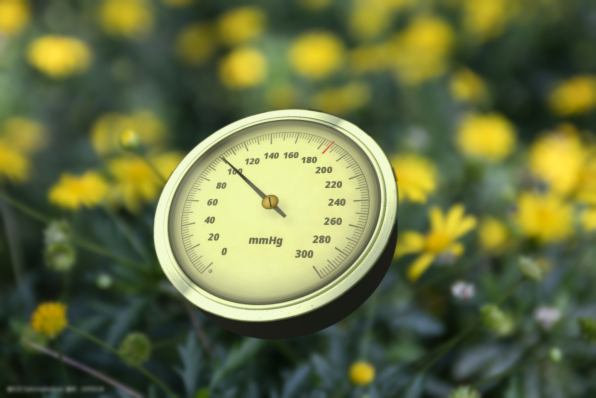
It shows 100mmHg
